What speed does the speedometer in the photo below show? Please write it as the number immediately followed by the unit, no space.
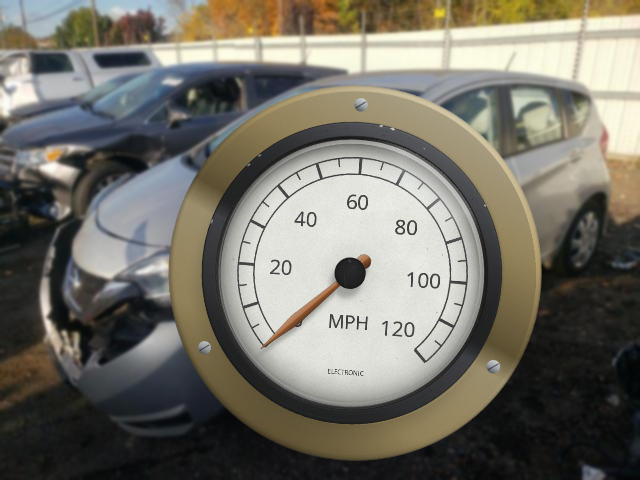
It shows 0mph
